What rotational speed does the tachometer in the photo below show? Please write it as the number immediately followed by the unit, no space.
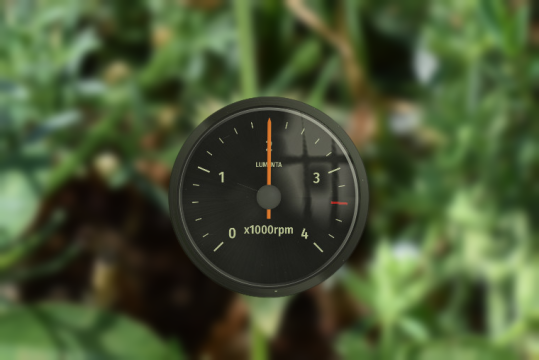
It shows 2000rpm
